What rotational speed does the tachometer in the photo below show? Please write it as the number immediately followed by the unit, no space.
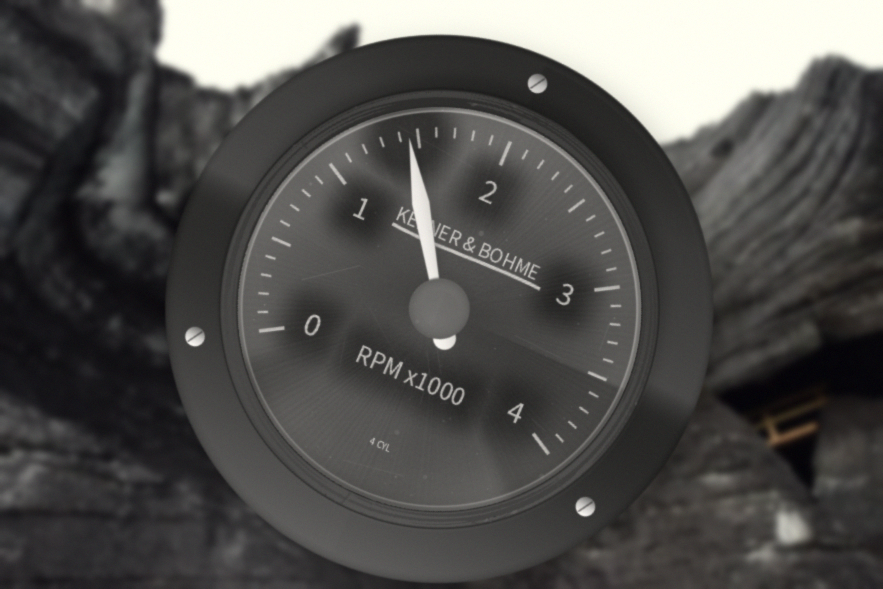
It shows 1450rpm
